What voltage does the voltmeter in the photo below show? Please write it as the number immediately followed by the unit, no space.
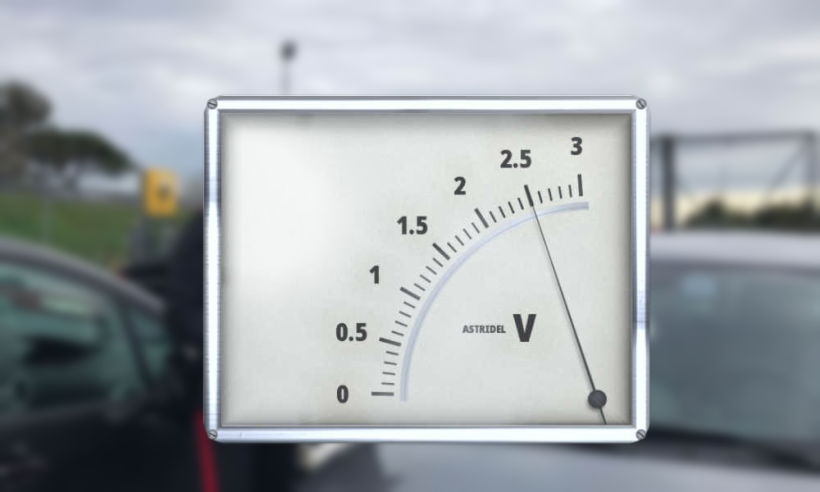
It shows 2.5V
